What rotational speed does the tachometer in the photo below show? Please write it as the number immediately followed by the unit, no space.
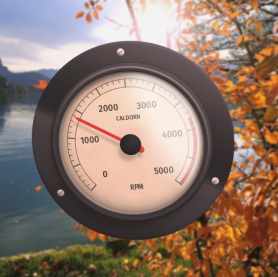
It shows 1400rpm
